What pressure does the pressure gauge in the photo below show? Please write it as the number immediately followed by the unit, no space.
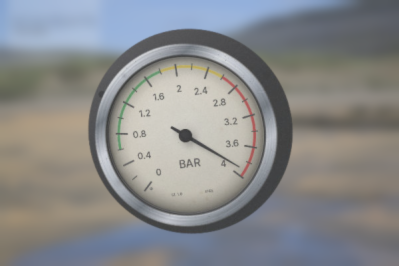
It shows 3.9bar
